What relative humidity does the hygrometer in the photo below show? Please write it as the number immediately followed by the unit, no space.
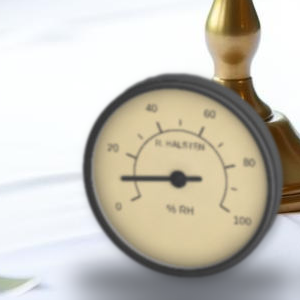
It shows 10%
